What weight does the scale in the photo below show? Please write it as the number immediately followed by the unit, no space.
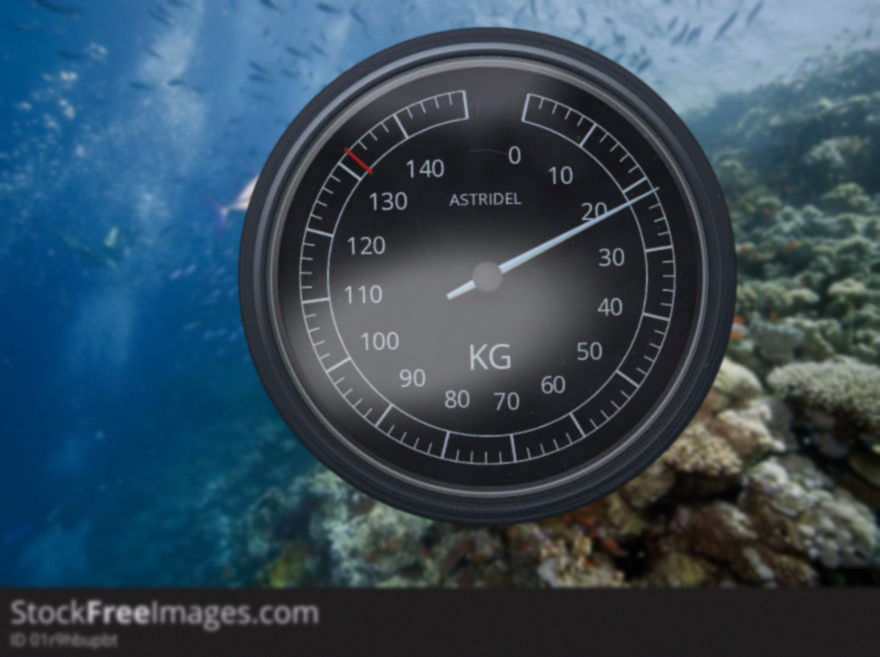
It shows 22kg
